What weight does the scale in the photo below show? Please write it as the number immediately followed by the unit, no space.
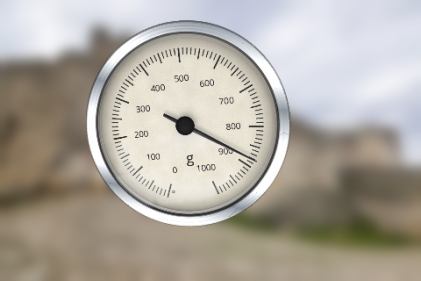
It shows 880g
